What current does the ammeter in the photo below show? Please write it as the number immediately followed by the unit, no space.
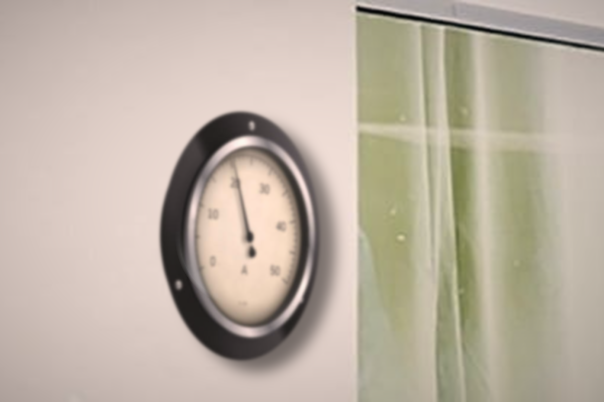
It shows 20A
